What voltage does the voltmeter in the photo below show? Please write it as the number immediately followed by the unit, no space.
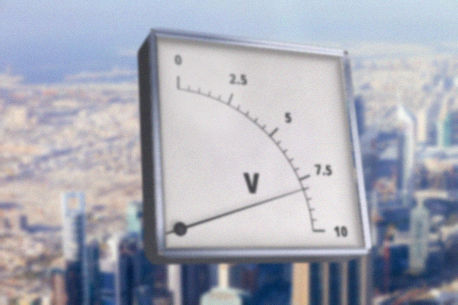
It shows 8V
